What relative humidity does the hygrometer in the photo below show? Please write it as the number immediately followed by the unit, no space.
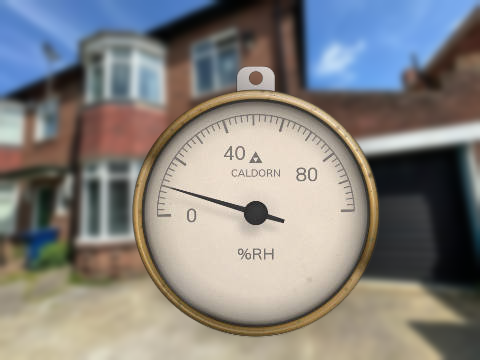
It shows 10%
